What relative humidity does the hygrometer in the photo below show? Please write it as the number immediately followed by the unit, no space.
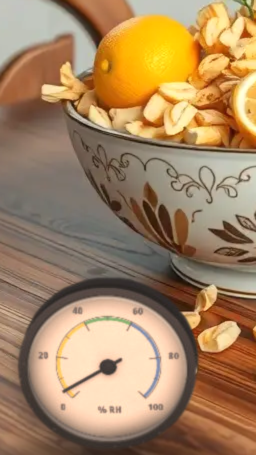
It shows 5%
